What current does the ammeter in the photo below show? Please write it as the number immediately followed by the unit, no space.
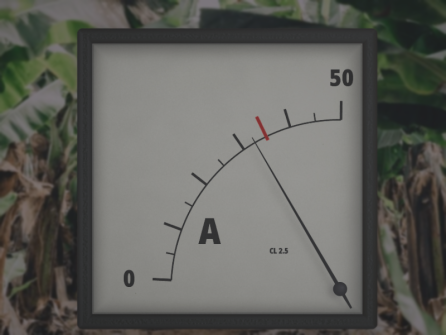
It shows 32.5A
